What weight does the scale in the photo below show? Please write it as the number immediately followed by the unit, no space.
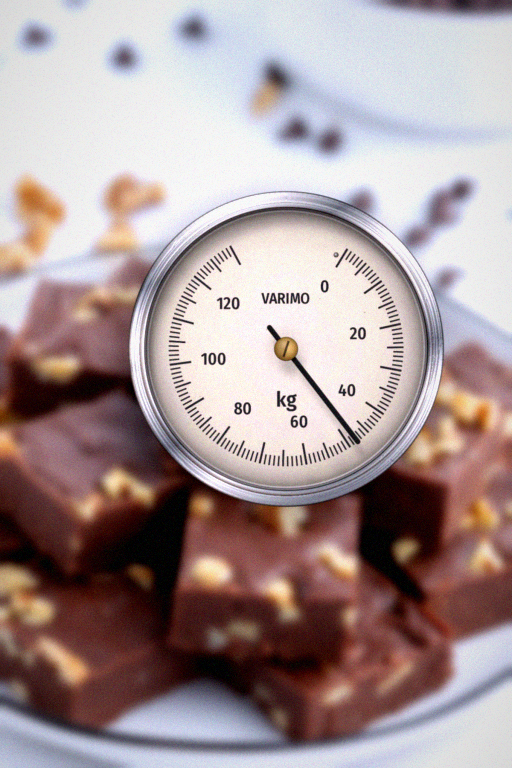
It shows 48kg
